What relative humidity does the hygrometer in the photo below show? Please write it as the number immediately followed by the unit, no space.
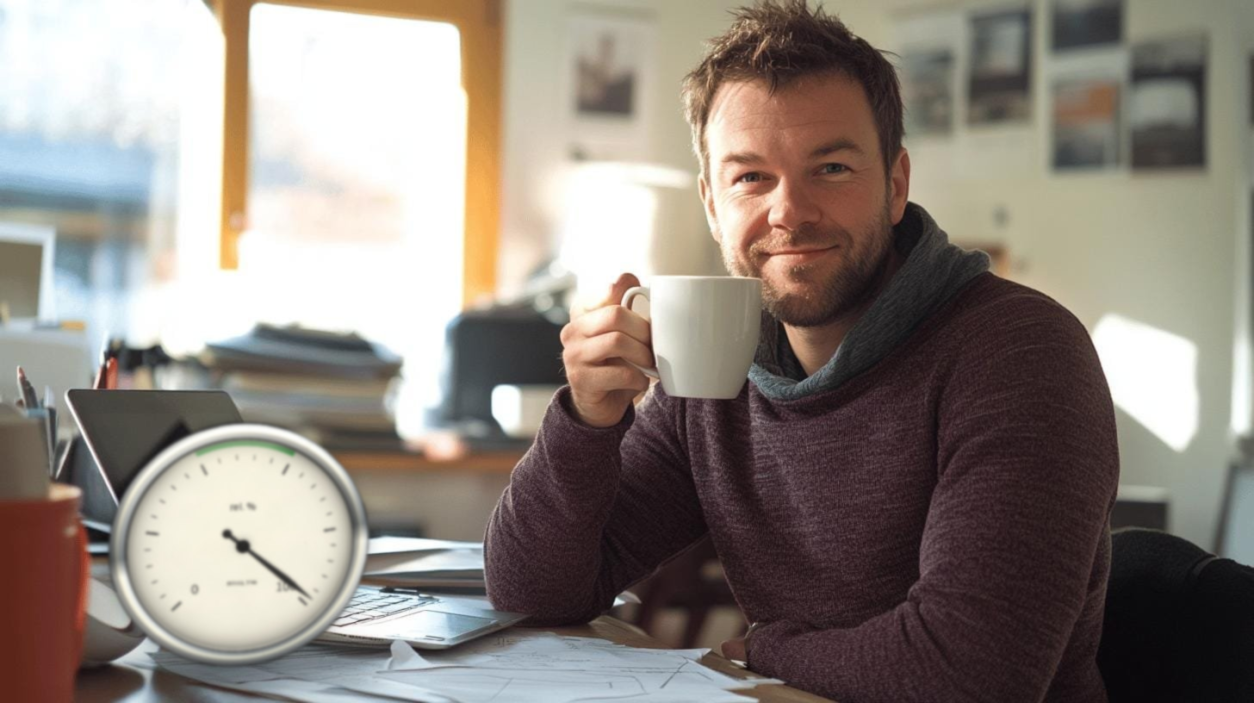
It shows 98%
